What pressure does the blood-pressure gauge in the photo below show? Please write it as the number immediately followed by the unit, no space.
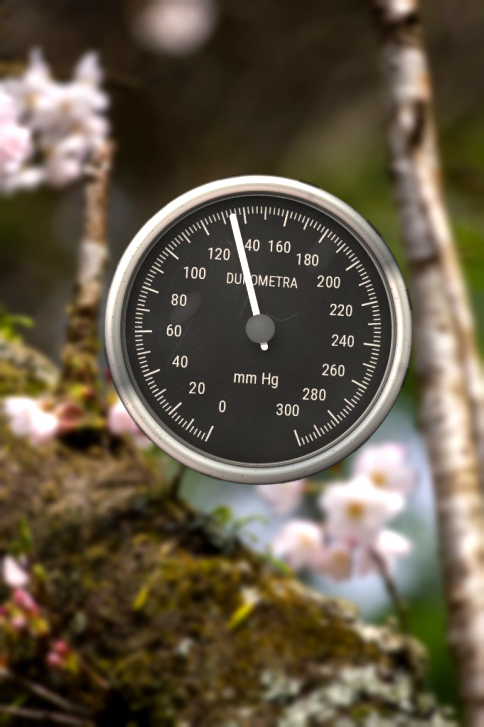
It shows 134mmHg
